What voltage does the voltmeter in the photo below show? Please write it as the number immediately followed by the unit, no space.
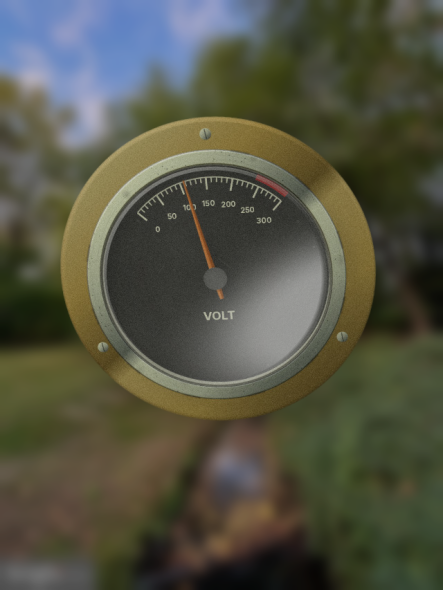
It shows 110V
